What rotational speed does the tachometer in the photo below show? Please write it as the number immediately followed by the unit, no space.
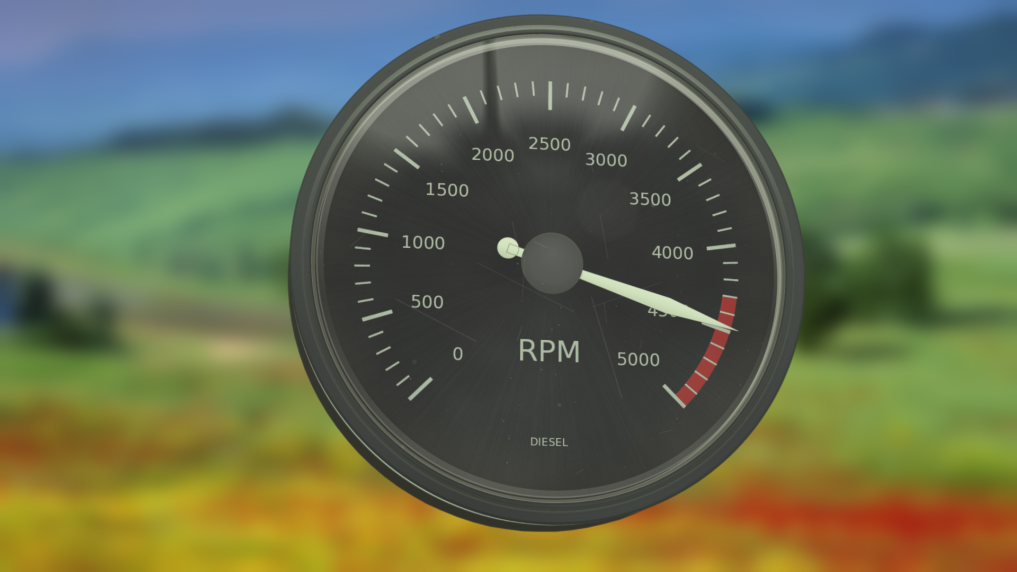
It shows 4500rpm
